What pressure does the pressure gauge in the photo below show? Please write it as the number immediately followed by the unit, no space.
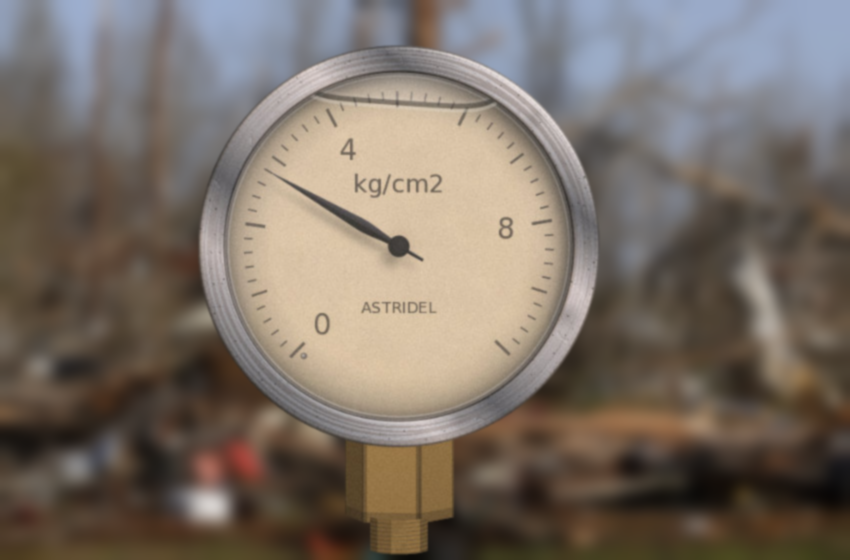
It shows 2.8kg/cm²
